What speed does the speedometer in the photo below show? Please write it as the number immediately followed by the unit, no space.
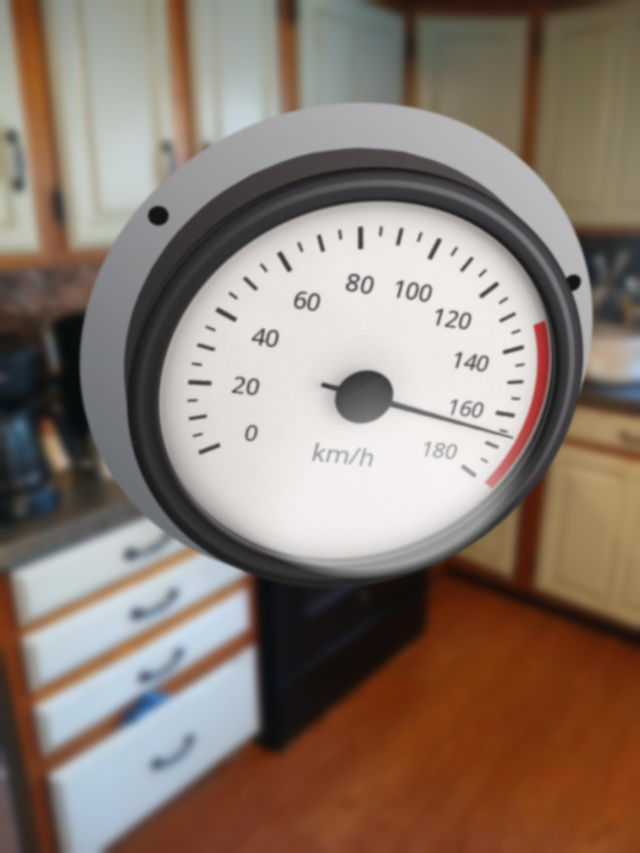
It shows 165km/h
